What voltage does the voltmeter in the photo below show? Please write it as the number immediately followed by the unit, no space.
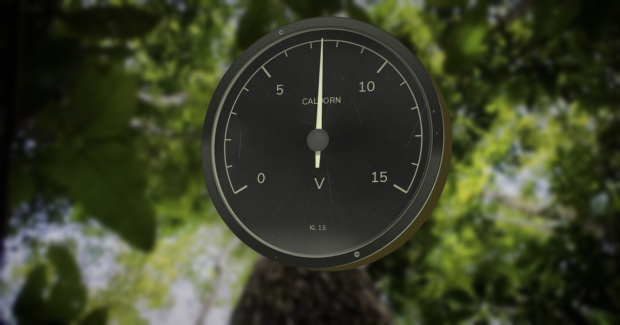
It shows 7.5V
